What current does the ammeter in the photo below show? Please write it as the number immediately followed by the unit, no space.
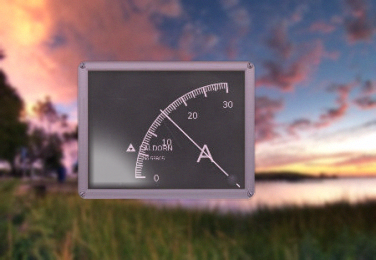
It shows 15A
